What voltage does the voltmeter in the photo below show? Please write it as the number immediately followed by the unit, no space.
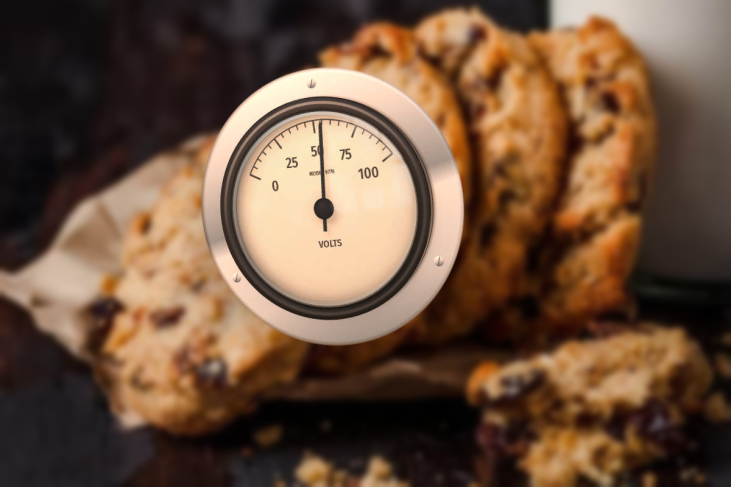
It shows 55V
